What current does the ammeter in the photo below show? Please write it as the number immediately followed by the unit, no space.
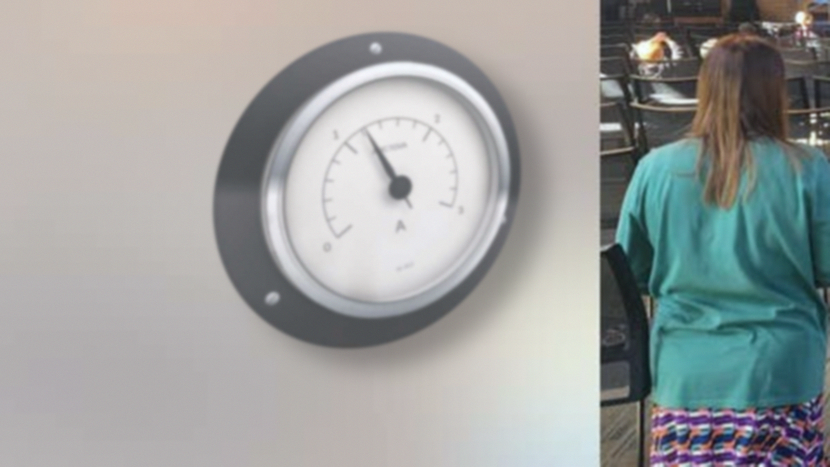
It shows 1.2A
